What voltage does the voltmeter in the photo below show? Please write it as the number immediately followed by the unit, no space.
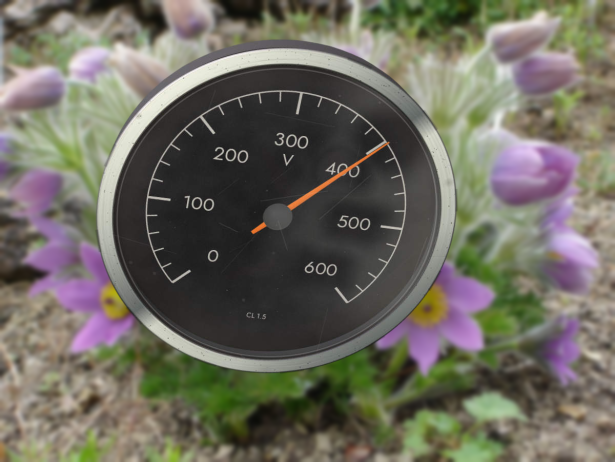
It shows 400V
